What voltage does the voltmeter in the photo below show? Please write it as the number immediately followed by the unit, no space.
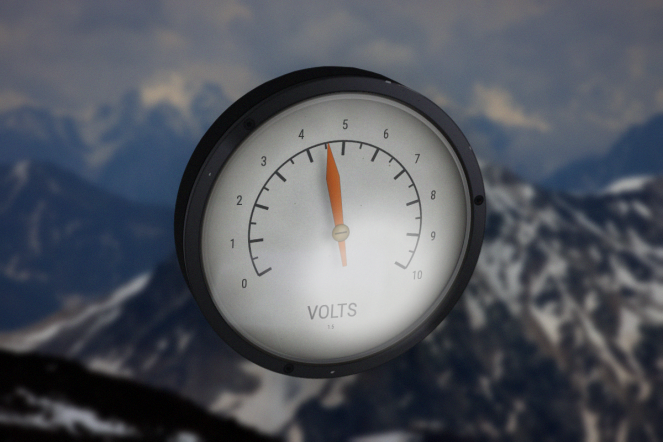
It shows 4.5V
